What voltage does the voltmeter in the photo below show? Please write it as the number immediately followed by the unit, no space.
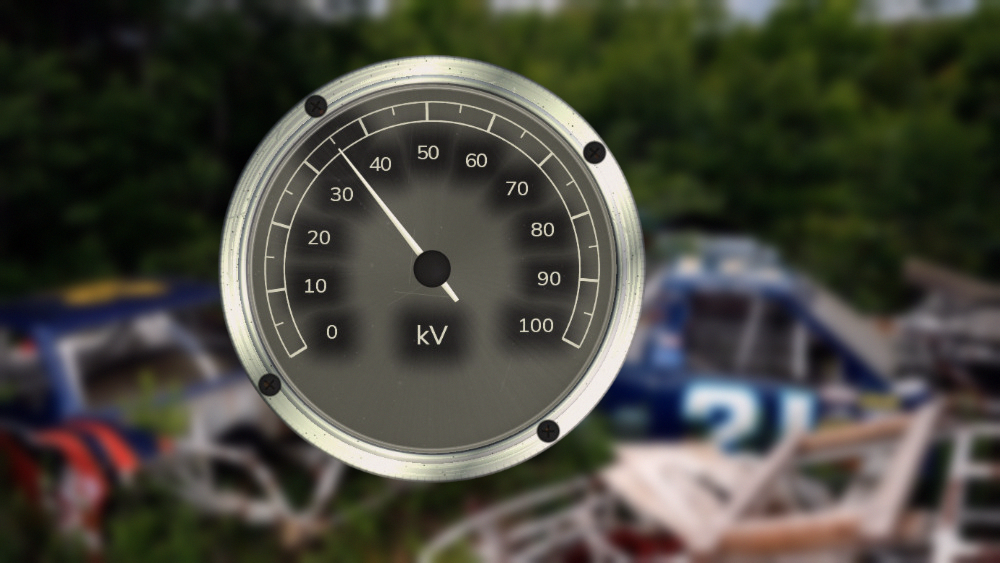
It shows 35kV
